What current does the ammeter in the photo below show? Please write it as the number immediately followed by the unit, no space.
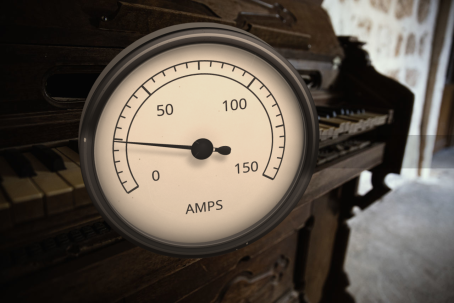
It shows 25A
